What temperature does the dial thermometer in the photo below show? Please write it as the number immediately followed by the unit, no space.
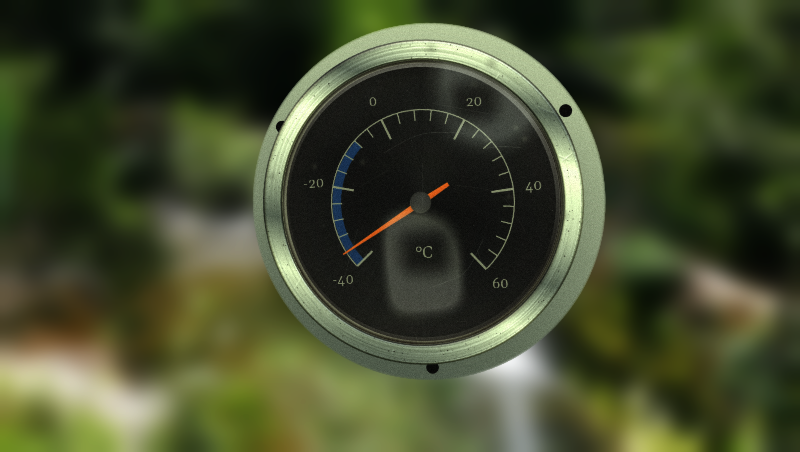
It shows -36°C
